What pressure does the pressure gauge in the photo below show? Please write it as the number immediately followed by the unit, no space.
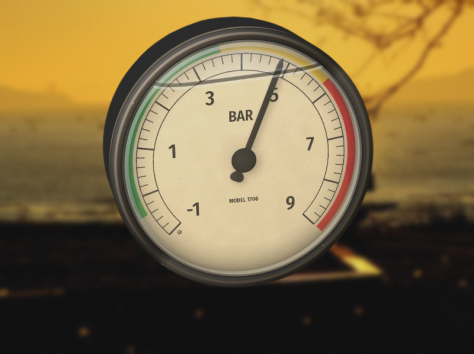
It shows 4.8bar
